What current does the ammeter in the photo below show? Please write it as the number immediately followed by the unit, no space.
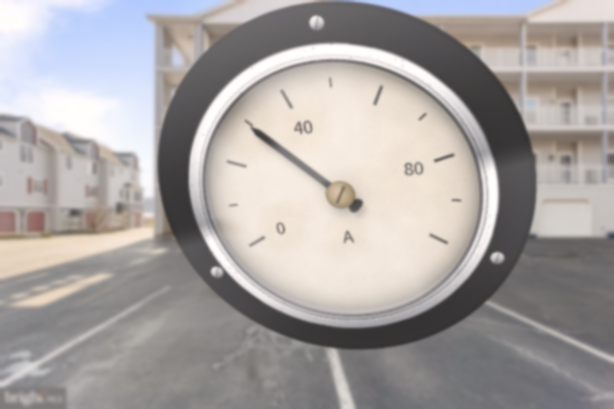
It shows 30A
